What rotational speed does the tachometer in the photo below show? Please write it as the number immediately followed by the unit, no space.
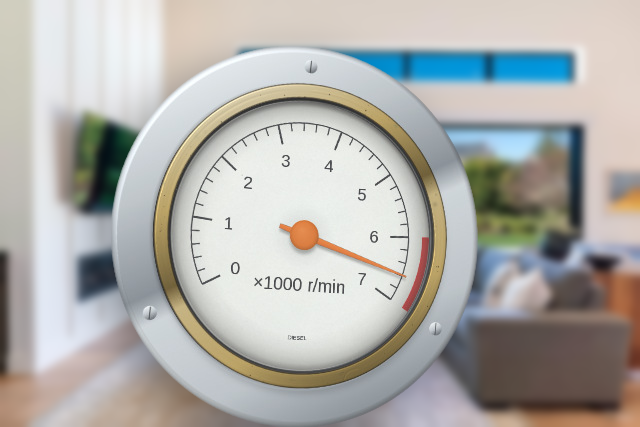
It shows 6600rpm
